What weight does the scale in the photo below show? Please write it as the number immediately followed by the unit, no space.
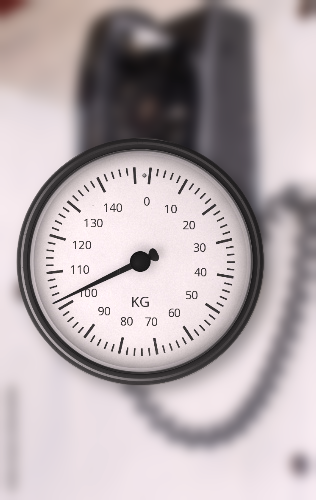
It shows 102kg
